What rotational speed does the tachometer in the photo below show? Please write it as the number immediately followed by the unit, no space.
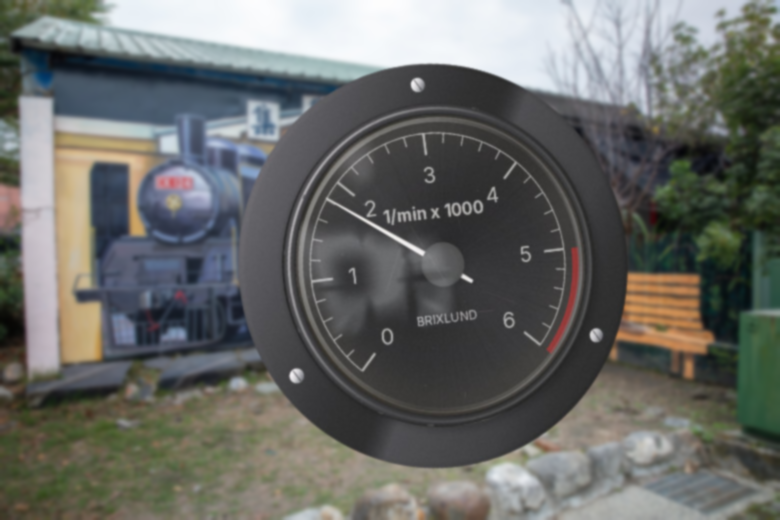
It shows 1800rpm
